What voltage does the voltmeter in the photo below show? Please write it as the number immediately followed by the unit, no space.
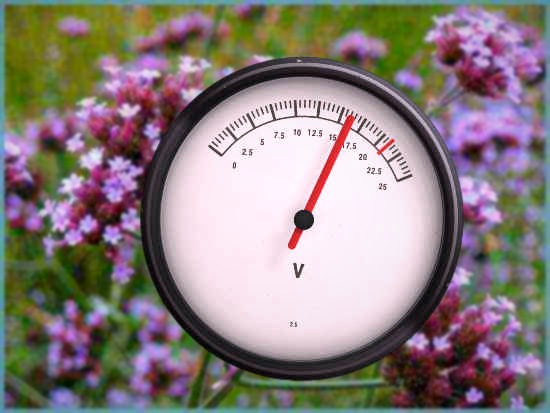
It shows 16V
